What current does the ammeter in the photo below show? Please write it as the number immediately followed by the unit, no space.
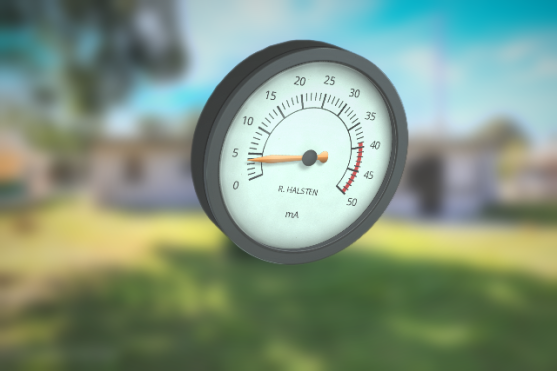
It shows 4mA
